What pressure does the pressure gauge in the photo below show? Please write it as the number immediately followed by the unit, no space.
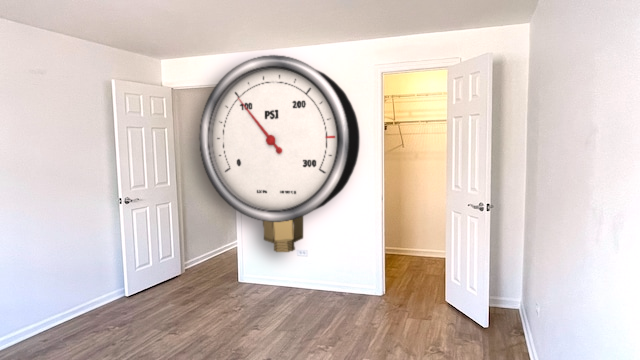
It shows 100psi
